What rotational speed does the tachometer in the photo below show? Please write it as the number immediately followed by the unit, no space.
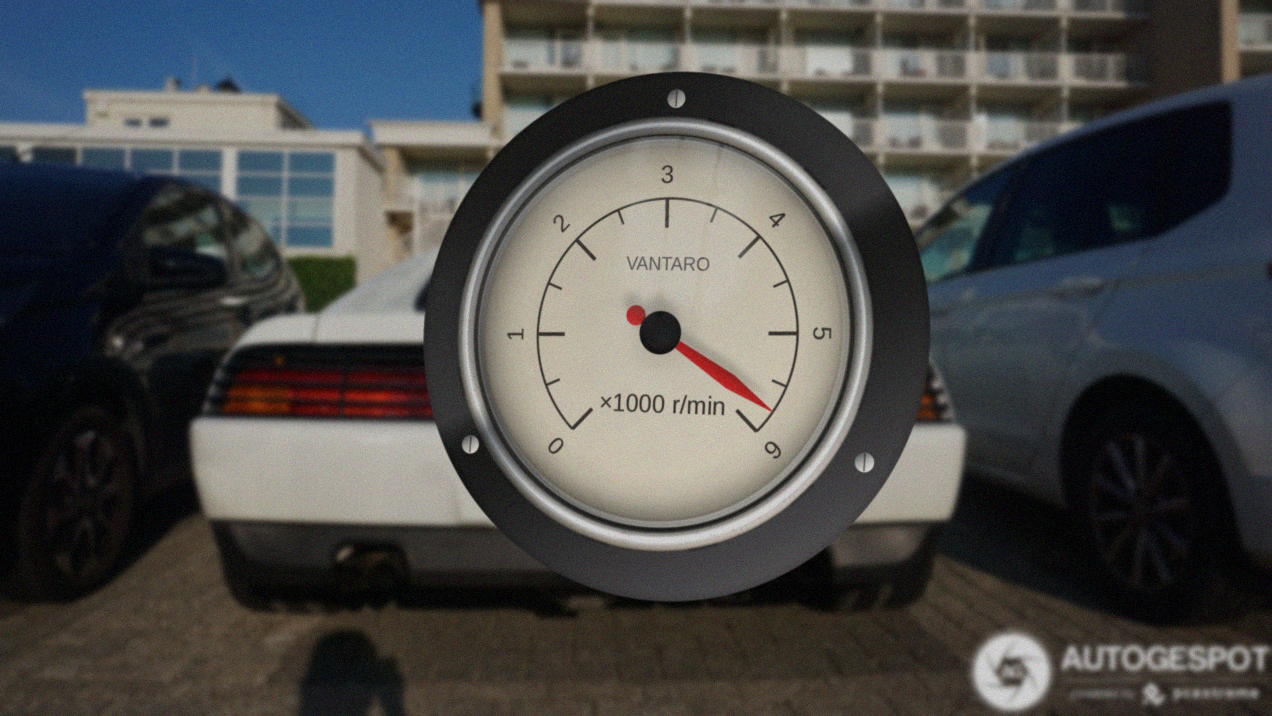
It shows 5750rpm
